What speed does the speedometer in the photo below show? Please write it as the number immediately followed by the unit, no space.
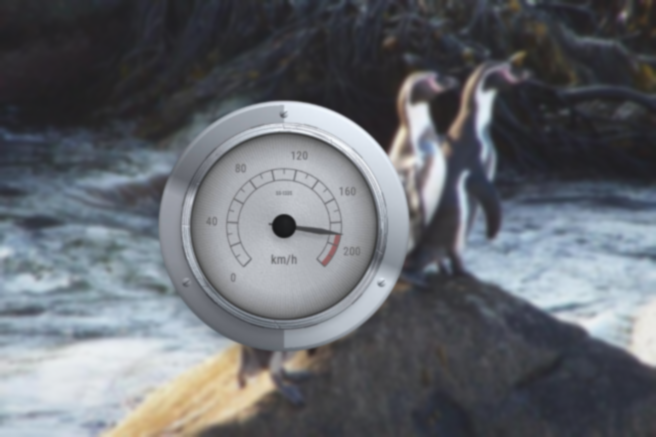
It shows 190km/h
